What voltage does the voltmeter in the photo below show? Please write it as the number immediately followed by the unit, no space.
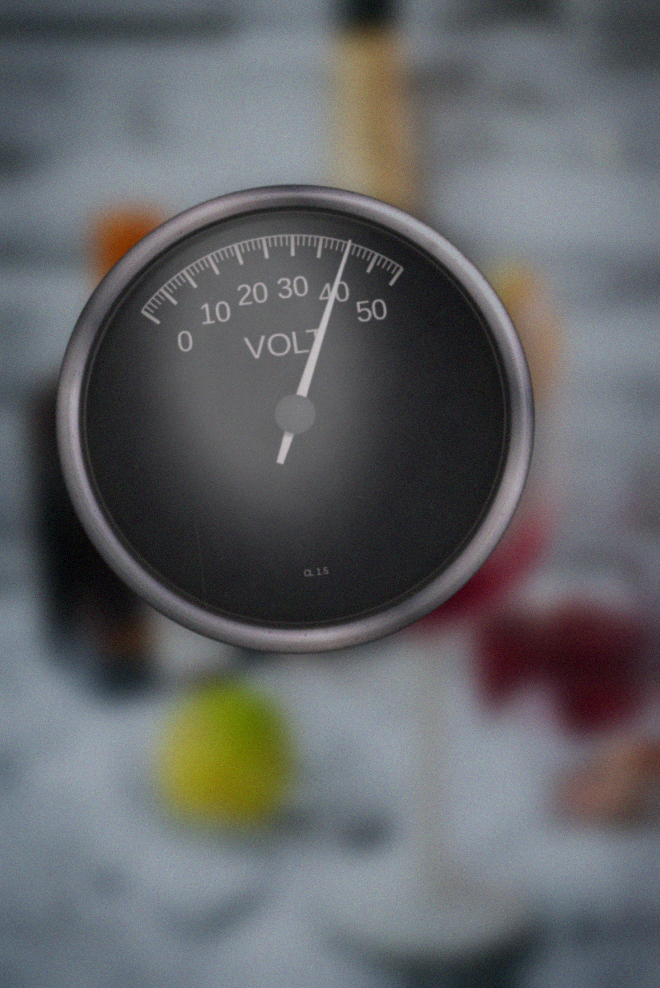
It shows 40V
